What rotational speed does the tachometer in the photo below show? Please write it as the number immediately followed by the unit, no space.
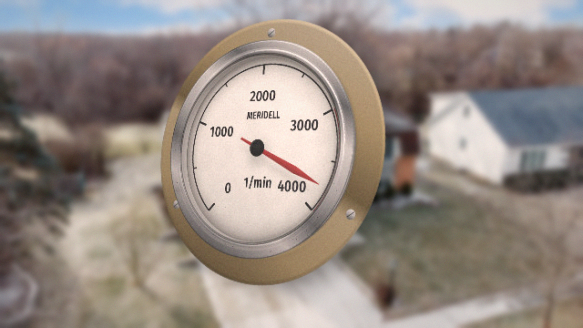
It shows 3750rpm
